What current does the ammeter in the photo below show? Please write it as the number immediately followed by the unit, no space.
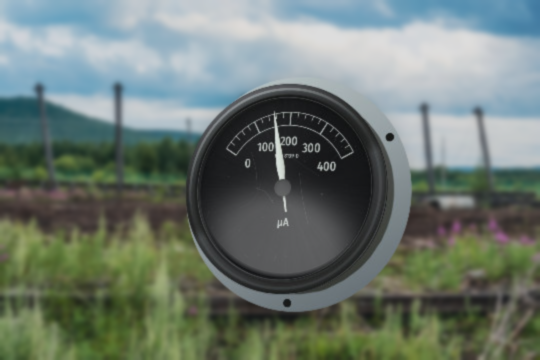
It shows 160µA
